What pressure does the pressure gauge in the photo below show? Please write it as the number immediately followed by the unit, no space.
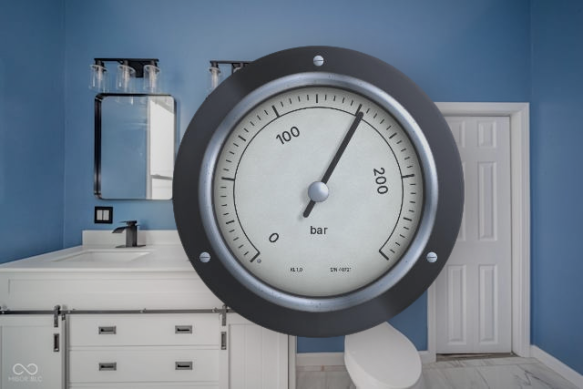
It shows 152.5bar
